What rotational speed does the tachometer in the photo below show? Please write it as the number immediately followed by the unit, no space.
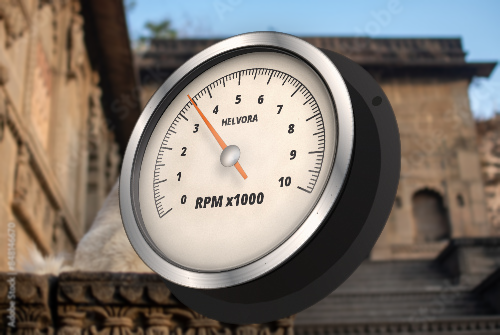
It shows 3500rpm
